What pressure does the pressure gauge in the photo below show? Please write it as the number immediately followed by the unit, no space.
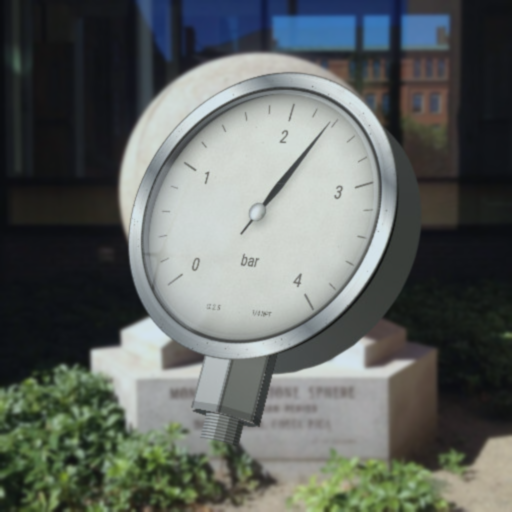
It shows 2.4bar
